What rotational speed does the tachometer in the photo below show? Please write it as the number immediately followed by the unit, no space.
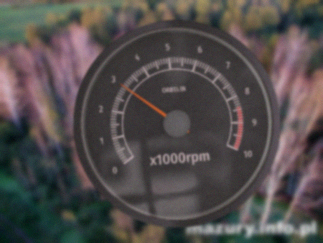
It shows 3000rpm
